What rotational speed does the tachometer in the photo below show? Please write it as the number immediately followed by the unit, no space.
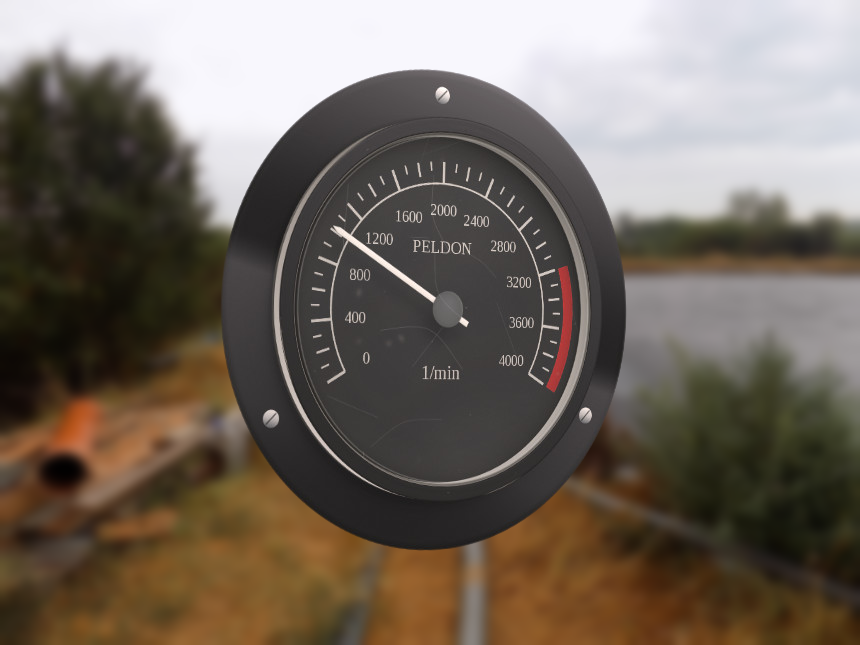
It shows 1000rpm
